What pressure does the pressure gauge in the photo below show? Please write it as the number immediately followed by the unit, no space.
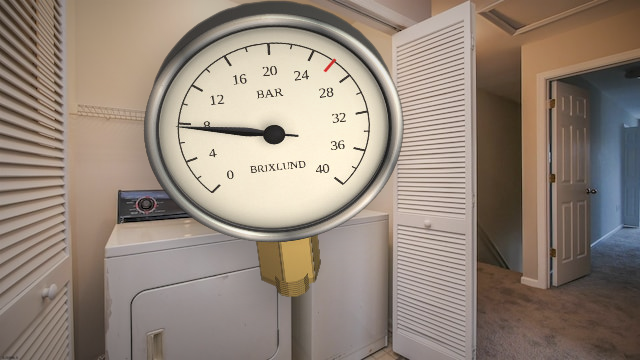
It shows 8bar
